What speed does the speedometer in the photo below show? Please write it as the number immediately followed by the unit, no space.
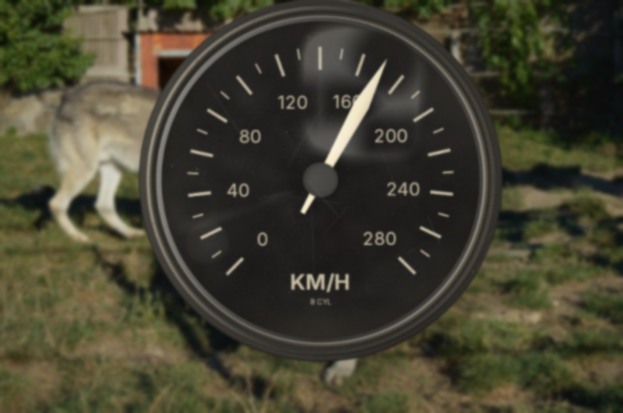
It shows 170km/h
